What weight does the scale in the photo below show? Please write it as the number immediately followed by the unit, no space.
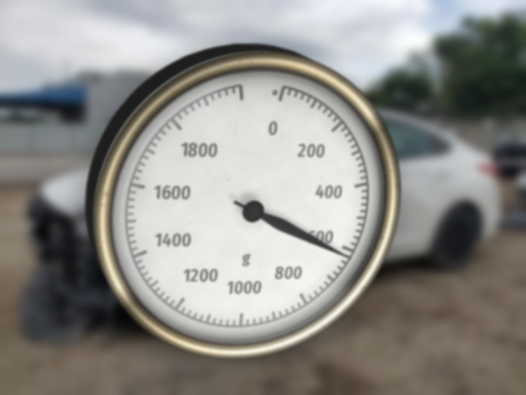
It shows 620g
